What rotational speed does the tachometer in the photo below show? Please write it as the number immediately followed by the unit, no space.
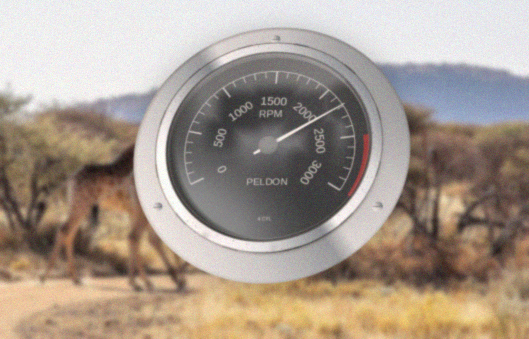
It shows 2200rpm
